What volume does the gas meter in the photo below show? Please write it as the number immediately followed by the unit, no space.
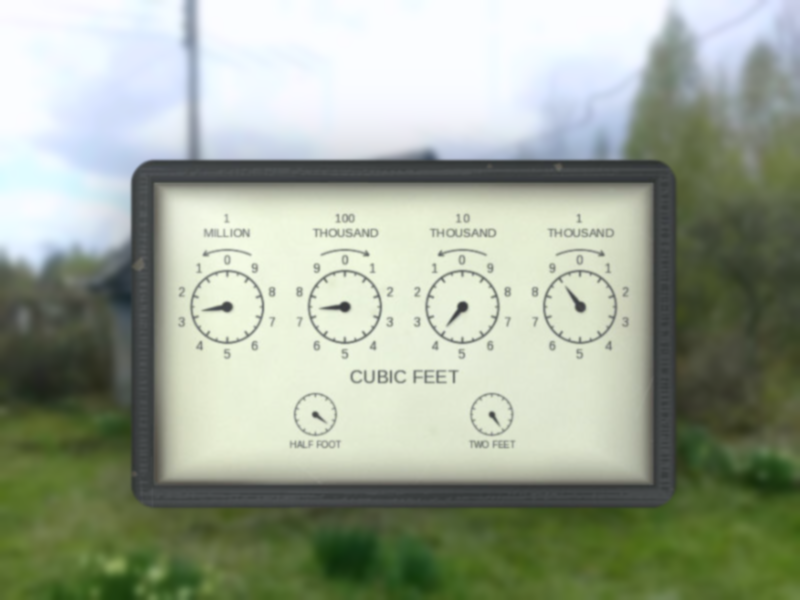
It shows 273900ft³
